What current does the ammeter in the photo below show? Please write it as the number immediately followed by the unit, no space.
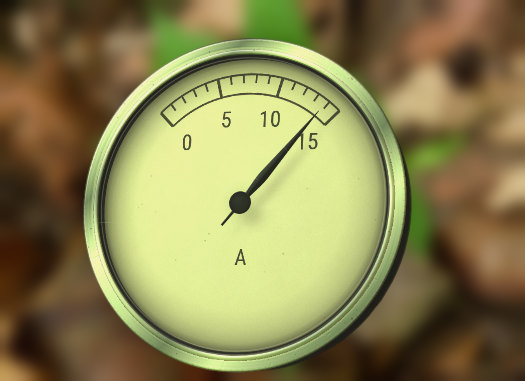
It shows 14A
